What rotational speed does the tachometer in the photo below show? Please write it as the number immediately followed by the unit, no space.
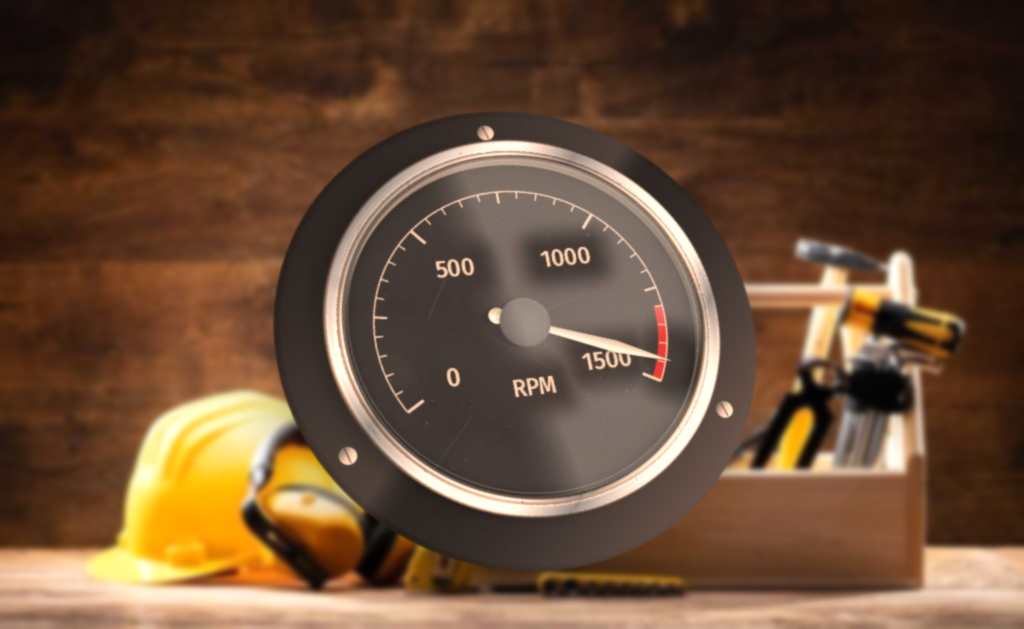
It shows 1450rpm
